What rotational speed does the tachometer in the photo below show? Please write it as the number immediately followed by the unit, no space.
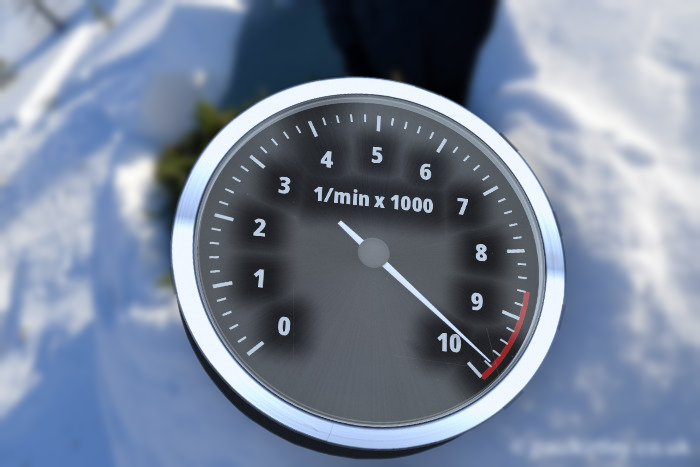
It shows 9800rpm
